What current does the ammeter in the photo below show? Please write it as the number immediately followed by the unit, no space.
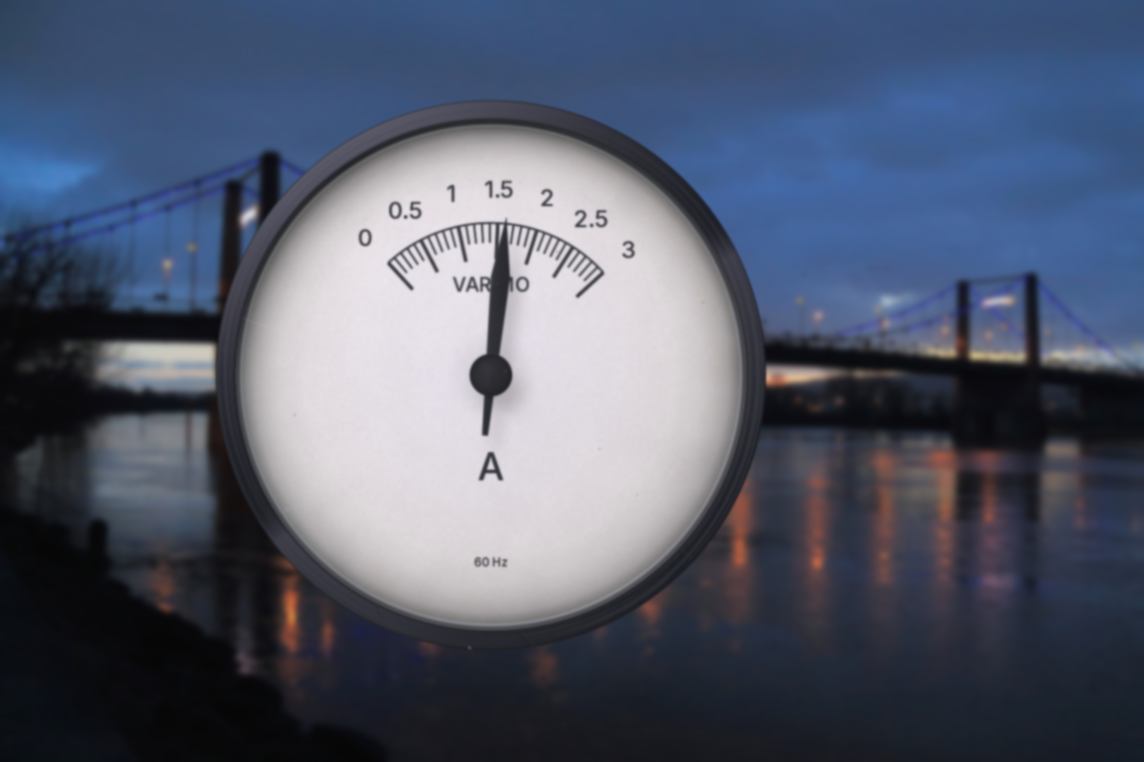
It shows 1.6A
